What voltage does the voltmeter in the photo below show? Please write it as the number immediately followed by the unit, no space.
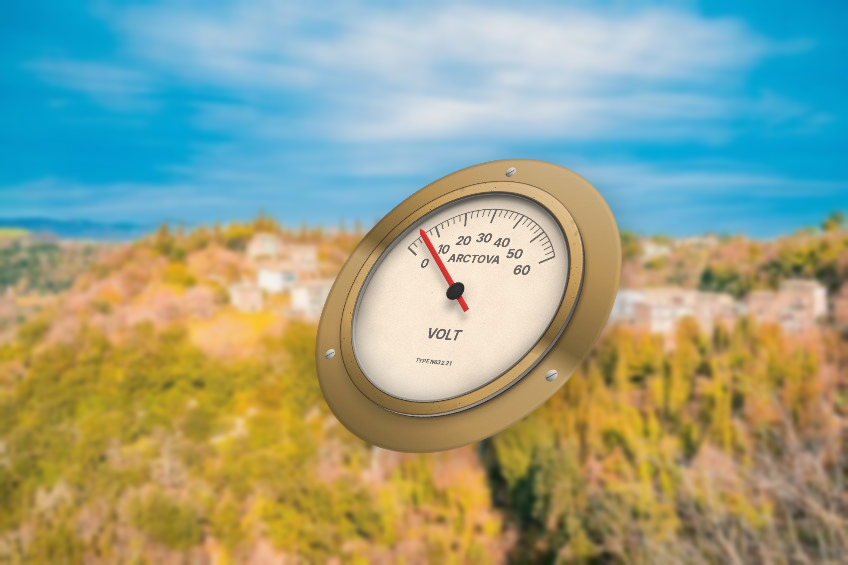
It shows 6V
